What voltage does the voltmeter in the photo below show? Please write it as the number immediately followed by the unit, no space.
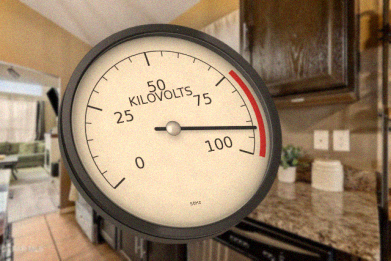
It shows 92.5kV
